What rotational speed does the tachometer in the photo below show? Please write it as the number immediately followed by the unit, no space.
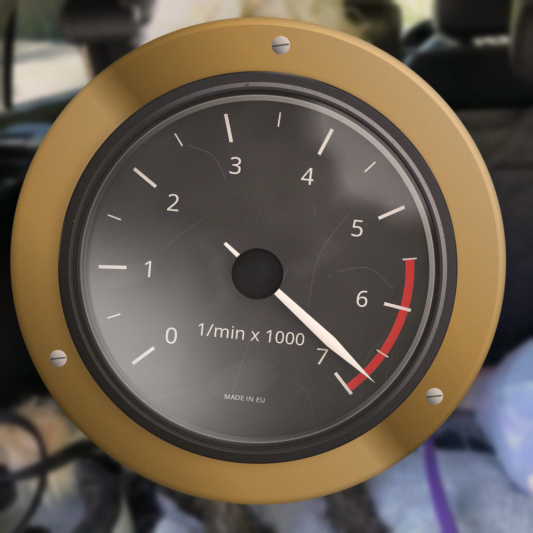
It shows 6750rpm
